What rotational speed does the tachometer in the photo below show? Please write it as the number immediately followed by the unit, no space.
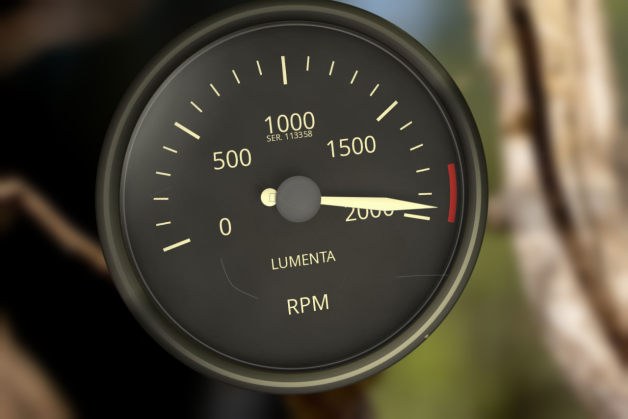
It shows 1950rpm
